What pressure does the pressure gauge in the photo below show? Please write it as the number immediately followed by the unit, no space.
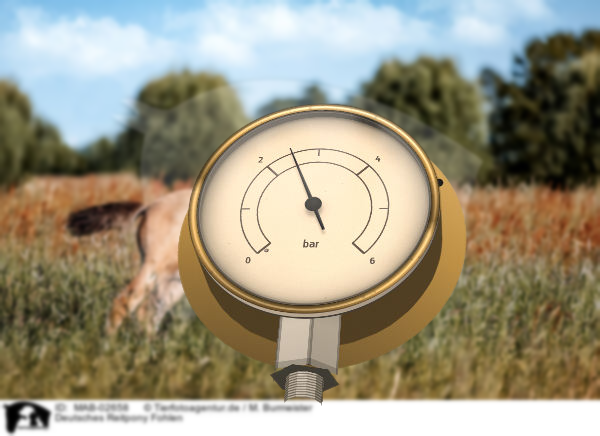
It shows 2.5bar
